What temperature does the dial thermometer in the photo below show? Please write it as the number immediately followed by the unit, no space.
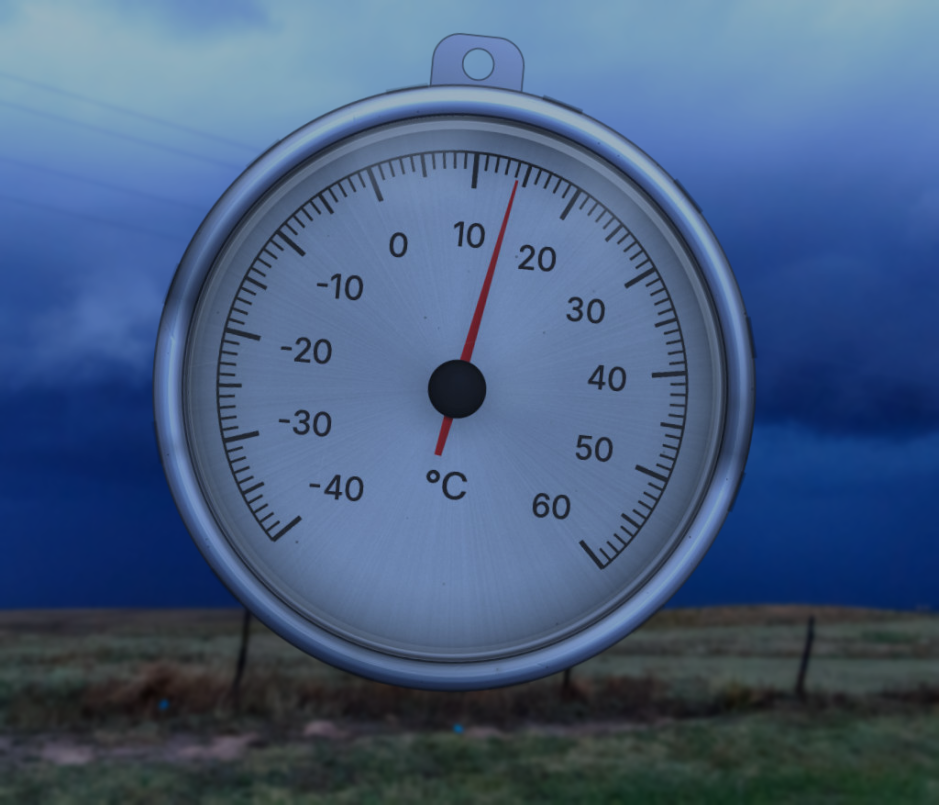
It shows 14°C
